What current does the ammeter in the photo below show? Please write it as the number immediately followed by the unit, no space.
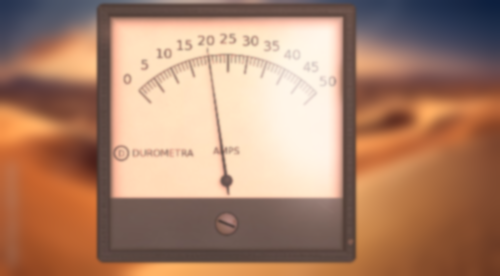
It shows 20A
